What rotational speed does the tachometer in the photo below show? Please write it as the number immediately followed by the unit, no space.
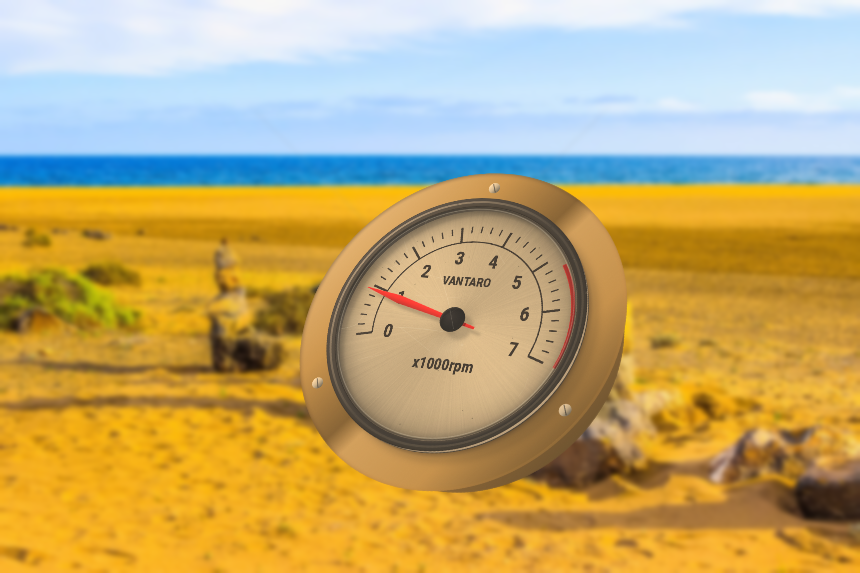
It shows 900rpm
